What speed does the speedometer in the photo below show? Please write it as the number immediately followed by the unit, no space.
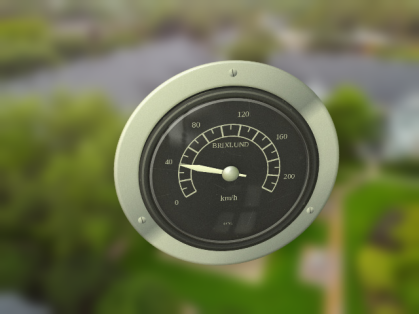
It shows 40km/h
